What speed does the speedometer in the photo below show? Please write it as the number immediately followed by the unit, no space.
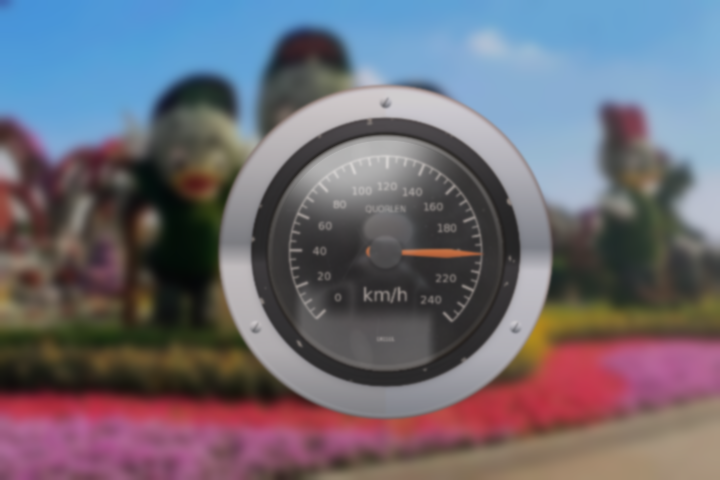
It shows 200km/h
